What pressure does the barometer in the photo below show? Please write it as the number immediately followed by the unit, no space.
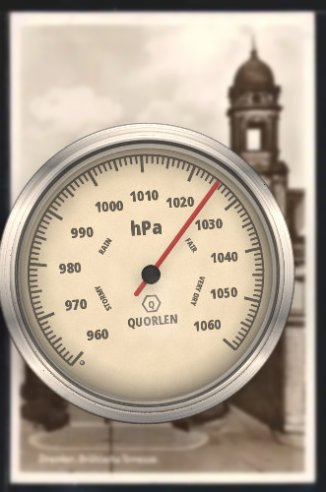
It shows 1025hPa
